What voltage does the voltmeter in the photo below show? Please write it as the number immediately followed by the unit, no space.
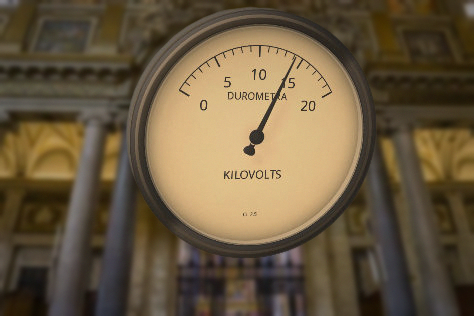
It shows 14kV
